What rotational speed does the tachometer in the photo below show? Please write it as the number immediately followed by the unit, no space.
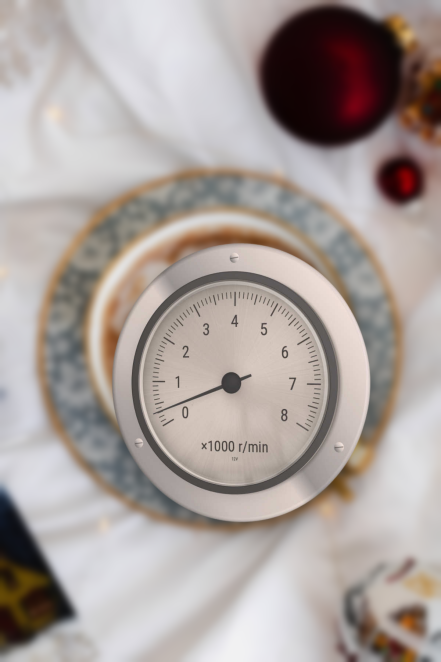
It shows 300rpm
